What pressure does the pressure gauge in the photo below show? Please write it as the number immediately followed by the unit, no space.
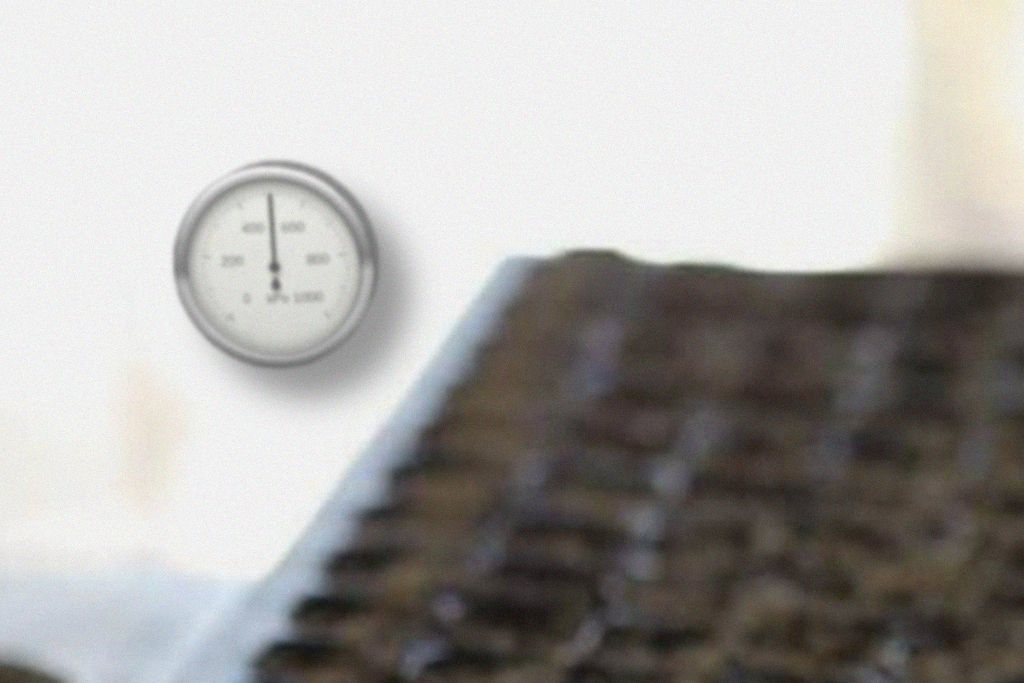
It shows 500kPa
